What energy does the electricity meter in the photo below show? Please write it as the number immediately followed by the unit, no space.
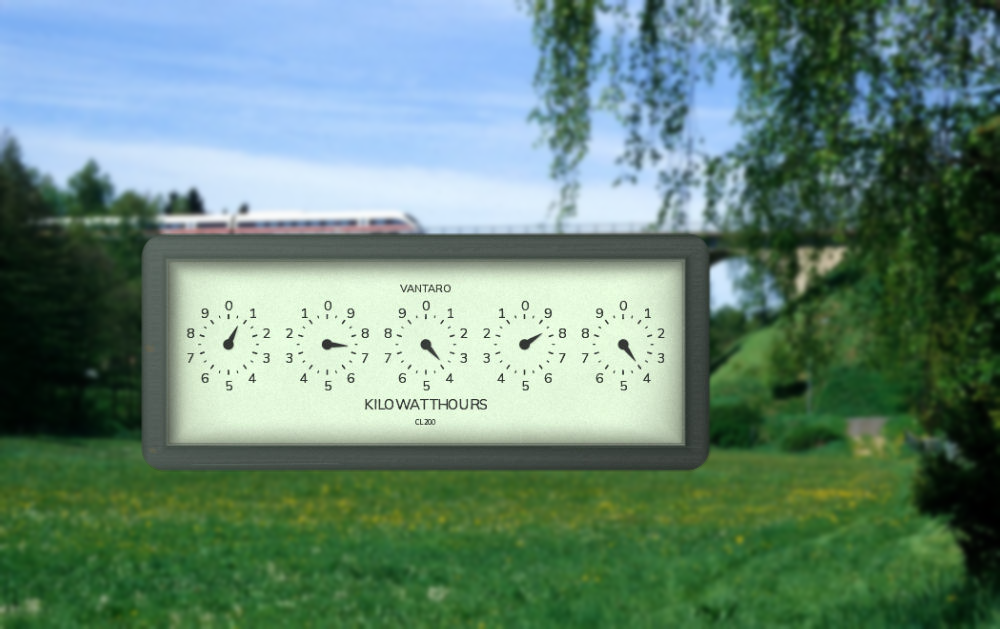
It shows 7384kWh
